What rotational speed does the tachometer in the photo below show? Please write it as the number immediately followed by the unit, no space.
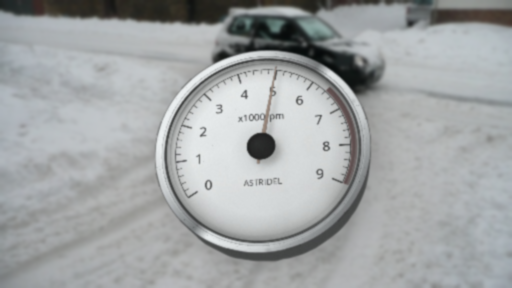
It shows 5000rpm
